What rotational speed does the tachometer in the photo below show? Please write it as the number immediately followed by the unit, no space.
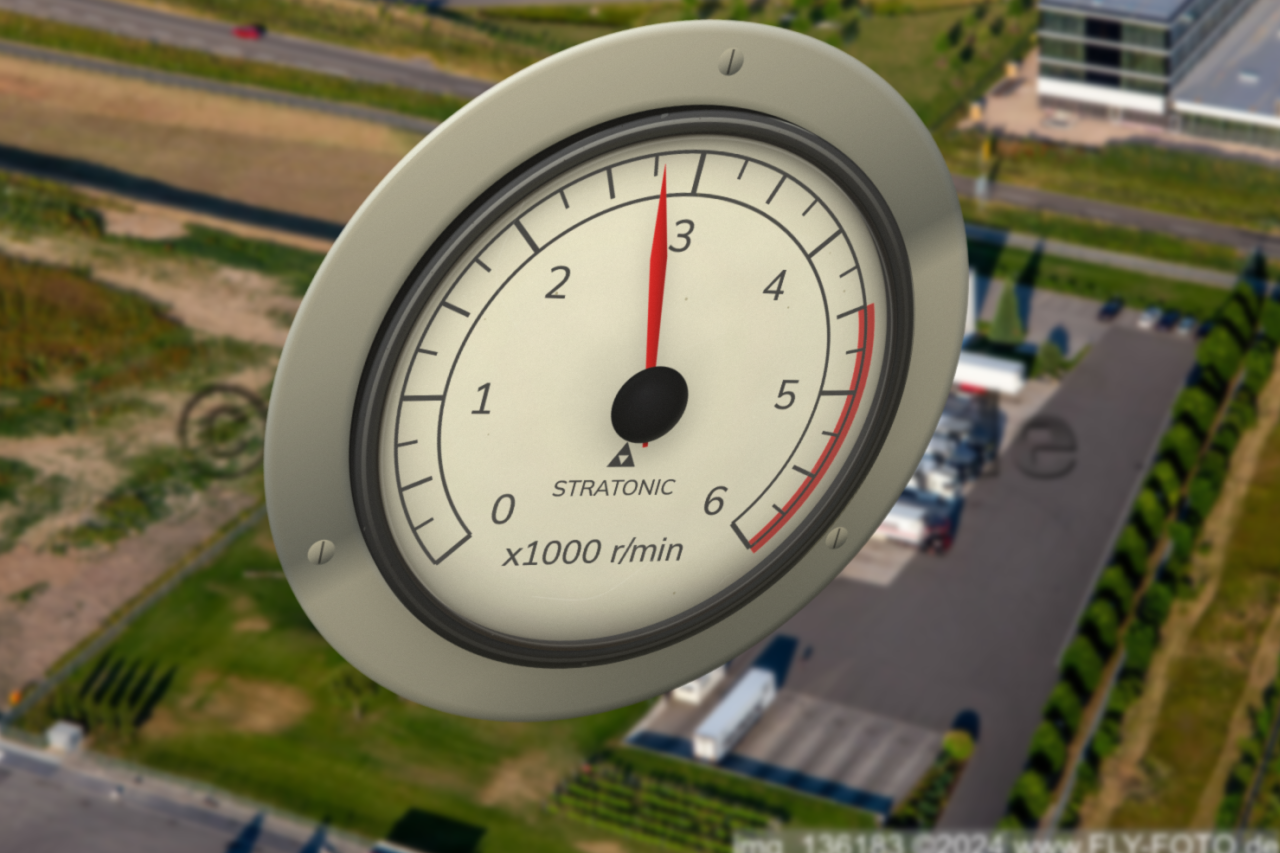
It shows 2750rpm
